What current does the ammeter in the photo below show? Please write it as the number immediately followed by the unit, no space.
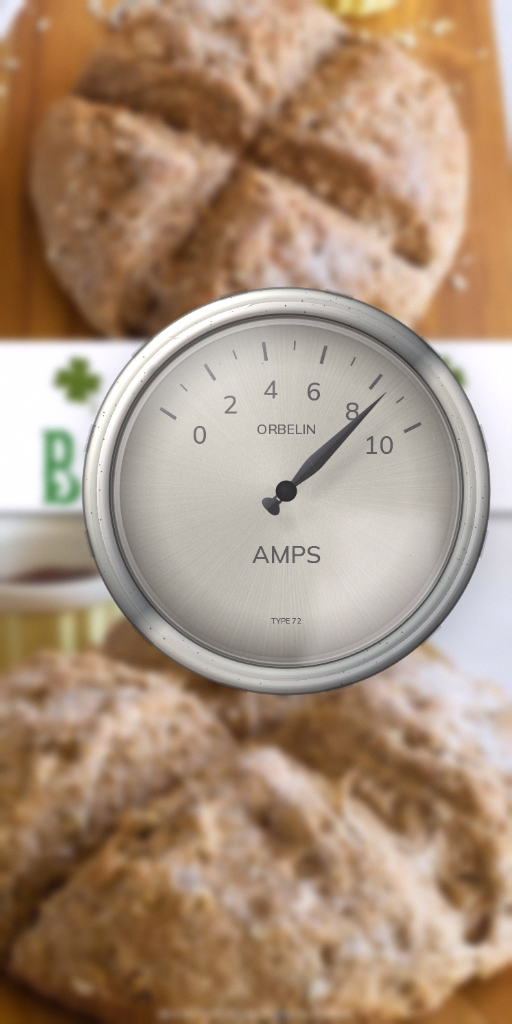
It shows 8.5A
